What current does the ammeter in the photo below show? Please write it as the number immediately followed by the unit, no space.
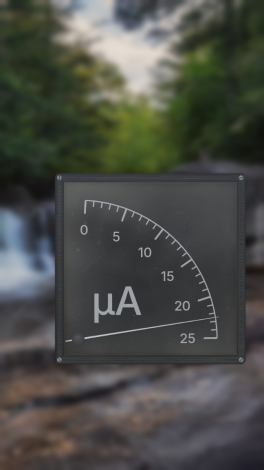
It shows 22.5µA
